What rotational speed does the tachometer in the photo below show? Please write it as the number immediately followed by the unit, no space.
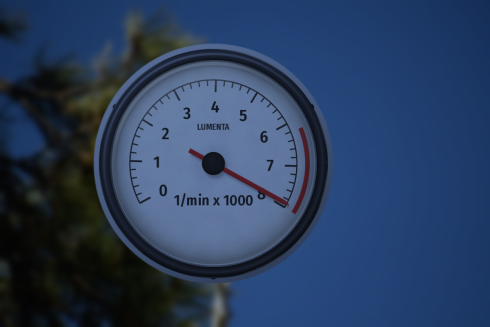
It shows 7900rpm
